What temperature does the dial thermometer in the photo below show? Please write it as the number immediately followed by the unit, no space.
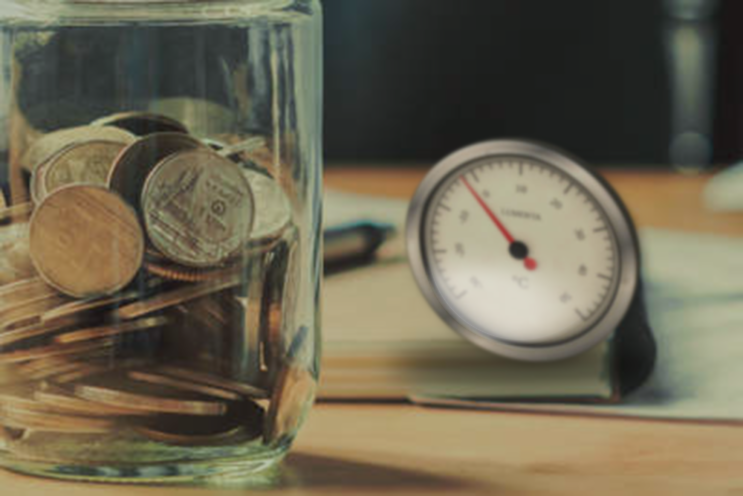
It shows -2°C
